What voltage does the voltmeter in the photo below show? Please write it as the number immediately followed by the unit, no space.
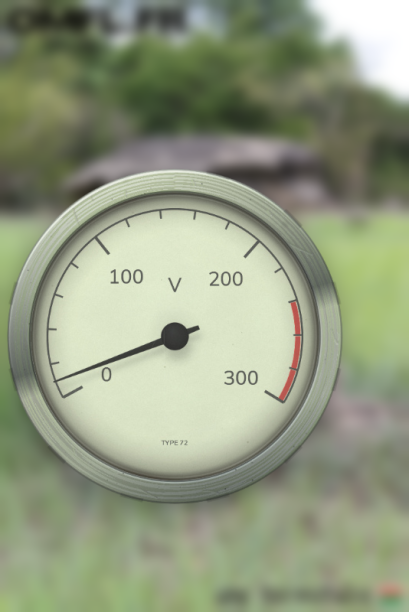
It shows 10V
